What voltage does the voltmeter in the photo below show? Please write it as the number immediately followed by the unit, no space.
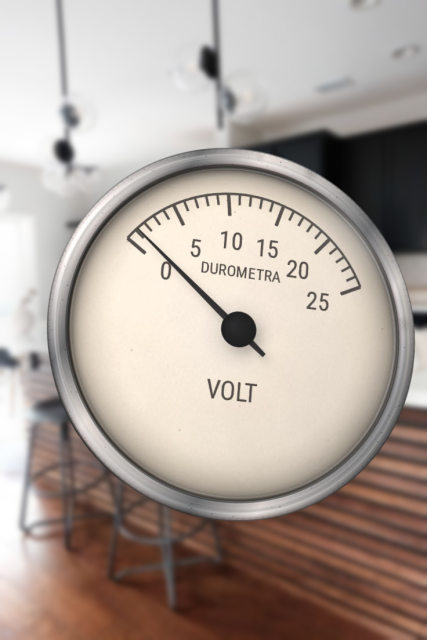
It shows 1V
